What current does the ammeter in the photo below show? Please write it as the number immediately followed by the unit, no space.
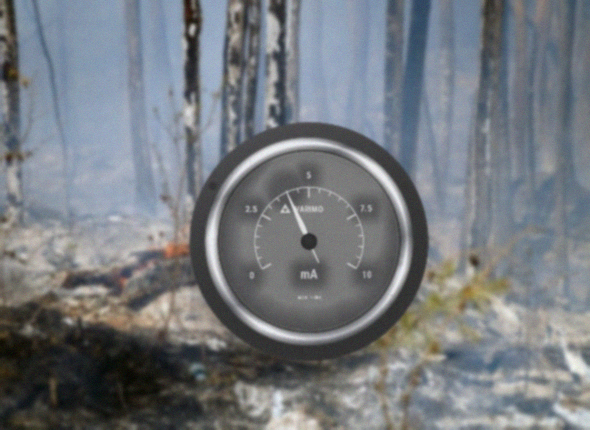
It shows 4mA
